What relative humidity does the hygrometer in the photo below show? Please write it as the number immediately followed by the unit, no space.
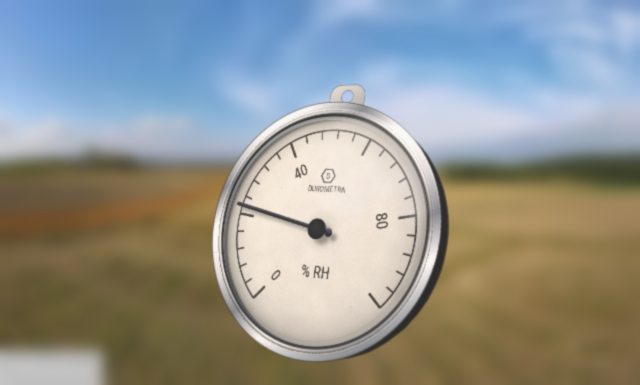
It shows 22%
